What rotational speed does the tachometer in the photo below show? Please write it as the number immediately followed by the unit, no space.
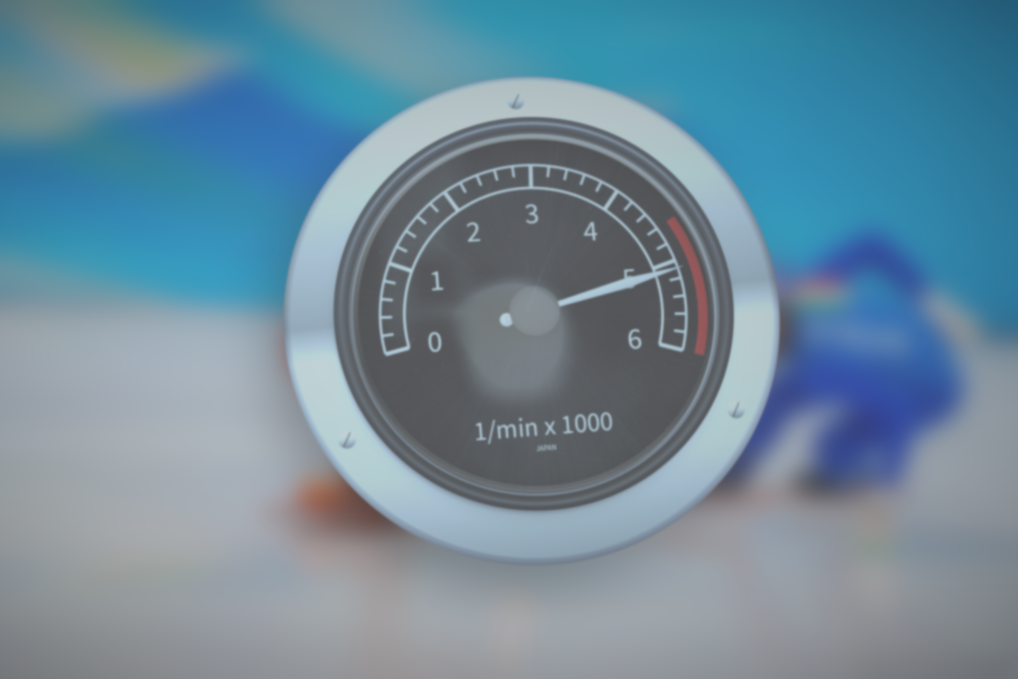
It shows 5100rpm
